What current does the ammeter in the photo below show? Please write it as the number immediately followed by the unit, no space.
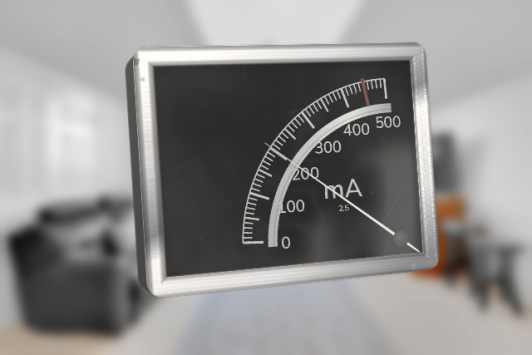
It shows 200mA
